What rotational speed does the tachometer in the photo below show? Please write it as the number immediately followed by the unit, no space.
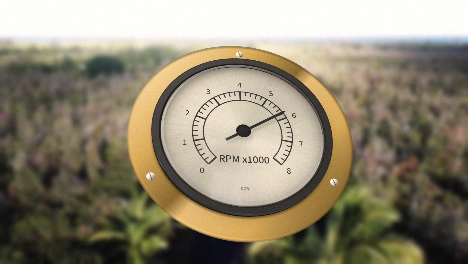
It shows 5800rpm
